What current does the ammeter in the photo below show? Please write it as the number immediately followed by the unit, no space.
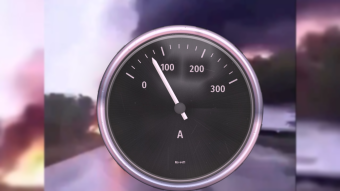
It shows 70A
